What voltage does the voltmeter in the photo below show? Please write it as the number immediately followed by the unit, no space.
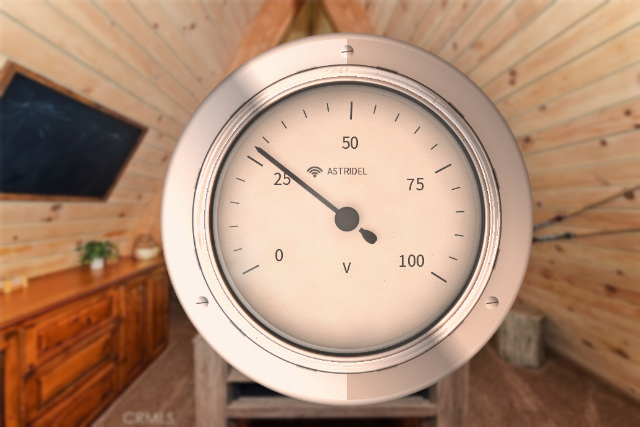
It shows 27.5V
